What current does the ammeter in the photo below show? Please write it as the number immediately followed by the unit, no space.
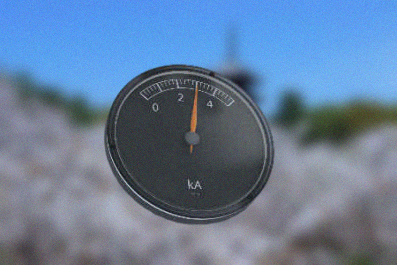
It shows 3kA
